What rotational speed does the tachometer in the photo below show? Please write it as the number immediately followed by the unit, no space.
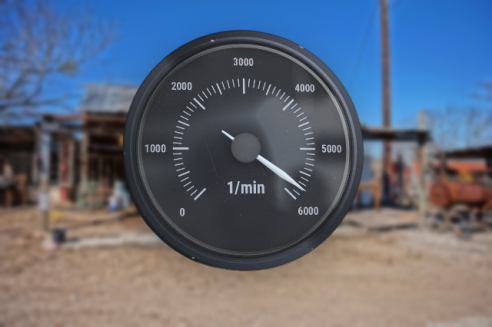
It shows 5800rpm
